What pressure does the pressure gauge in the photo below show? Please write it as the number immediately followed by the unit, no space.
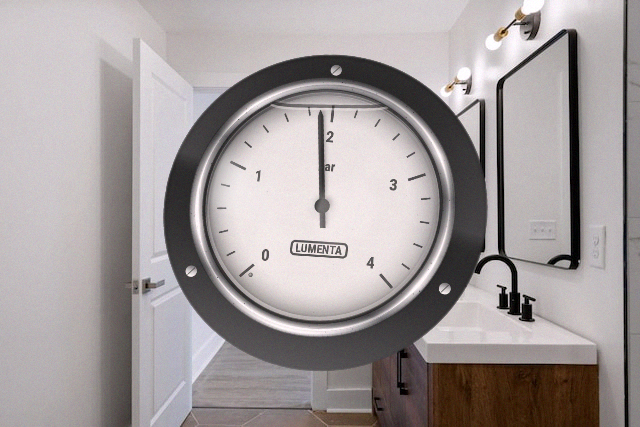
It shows 1.9bar
